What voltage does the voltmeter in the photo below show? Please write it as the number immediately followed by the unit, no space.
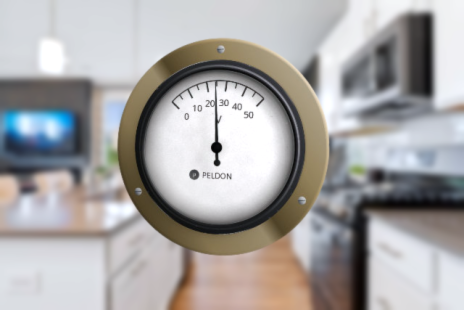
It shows 25V
